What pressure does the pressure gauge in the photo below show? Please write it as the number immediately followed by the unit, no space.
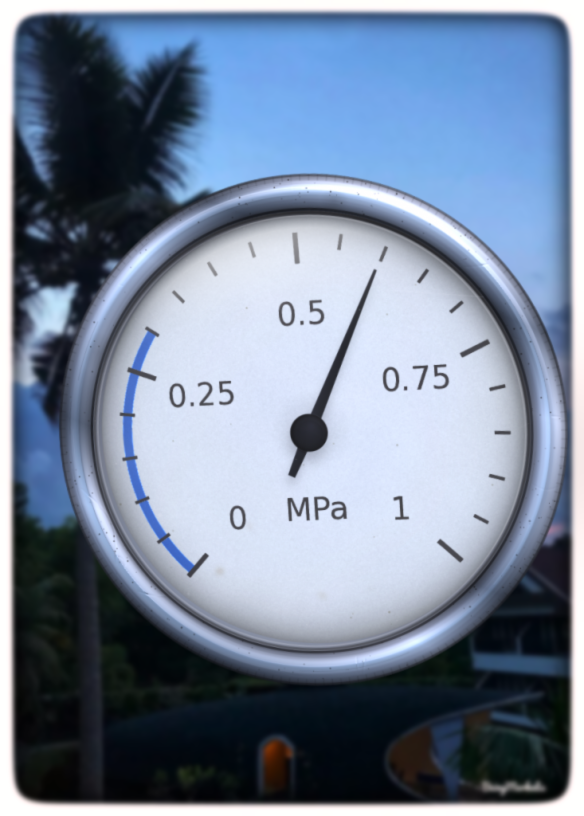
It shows 0.6MPa
